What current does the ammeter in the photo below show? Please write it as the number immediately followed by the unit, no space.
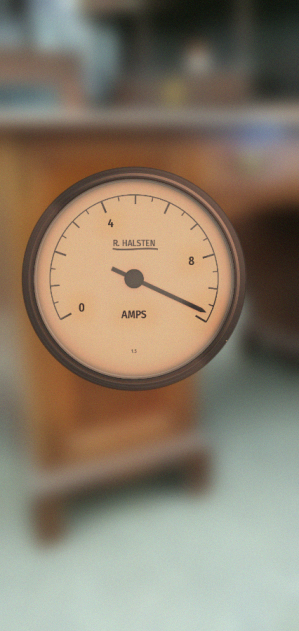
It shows 9.75A
